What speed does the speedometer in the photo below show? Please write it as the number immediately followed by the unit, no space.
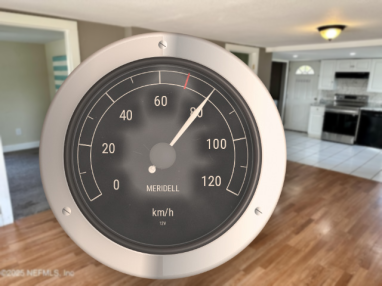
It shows 80km/h
